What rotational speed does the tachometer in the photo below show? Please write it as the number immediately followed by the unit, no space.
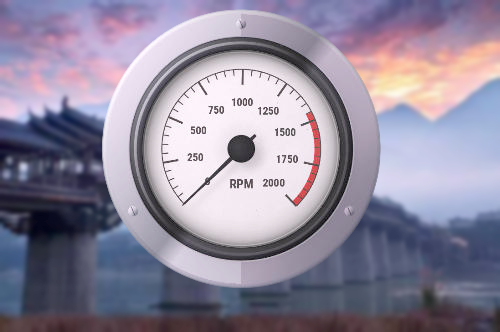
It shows 0rpm
